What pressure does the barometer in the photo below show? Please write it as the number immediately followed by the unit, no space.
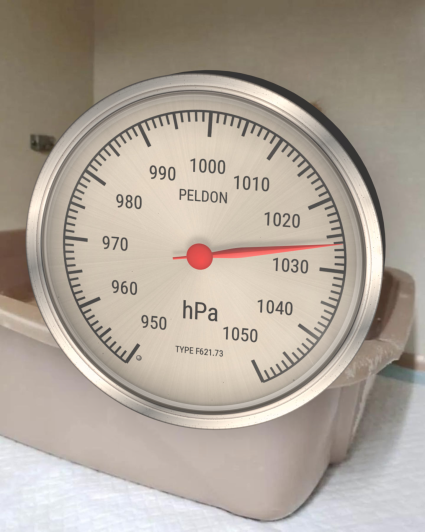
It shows 1026hPa
